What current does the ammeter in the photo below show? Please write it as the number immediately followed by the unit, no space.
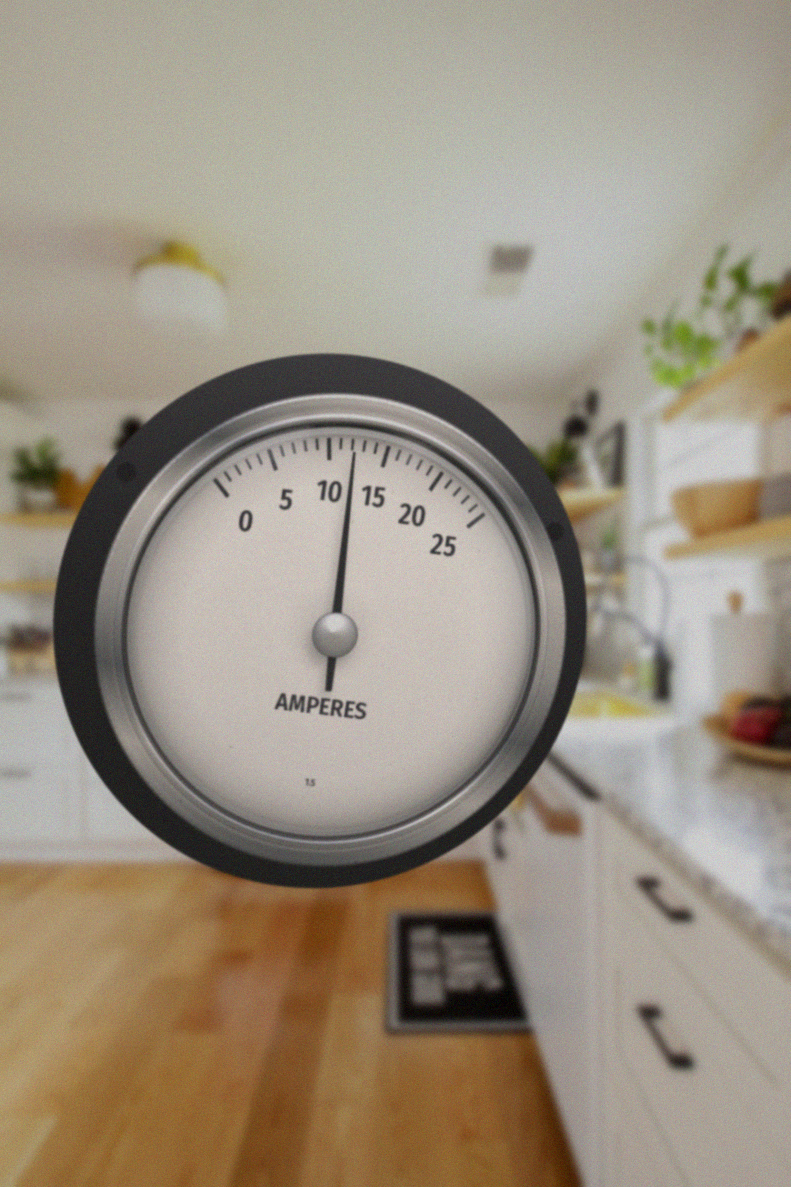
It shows 12A
